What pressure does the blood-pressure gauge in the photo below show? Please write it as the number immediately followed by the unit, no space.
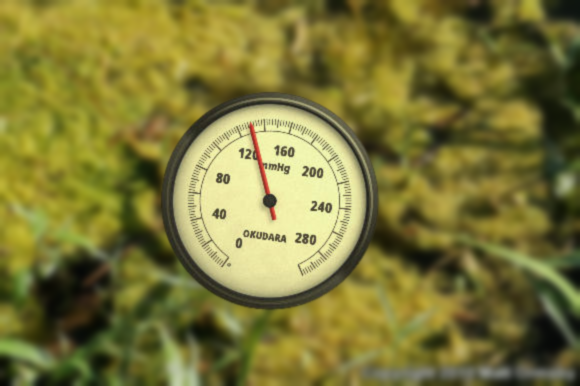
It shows 130mmHg
